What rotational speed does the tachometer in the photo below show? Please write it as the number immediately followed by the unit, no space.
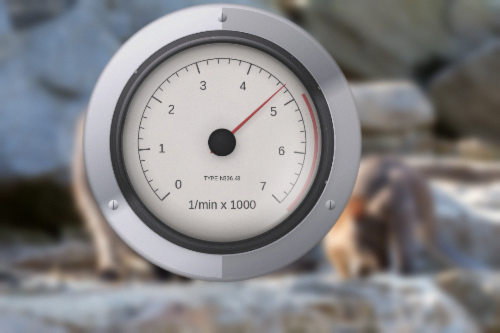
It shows 4700rpm
